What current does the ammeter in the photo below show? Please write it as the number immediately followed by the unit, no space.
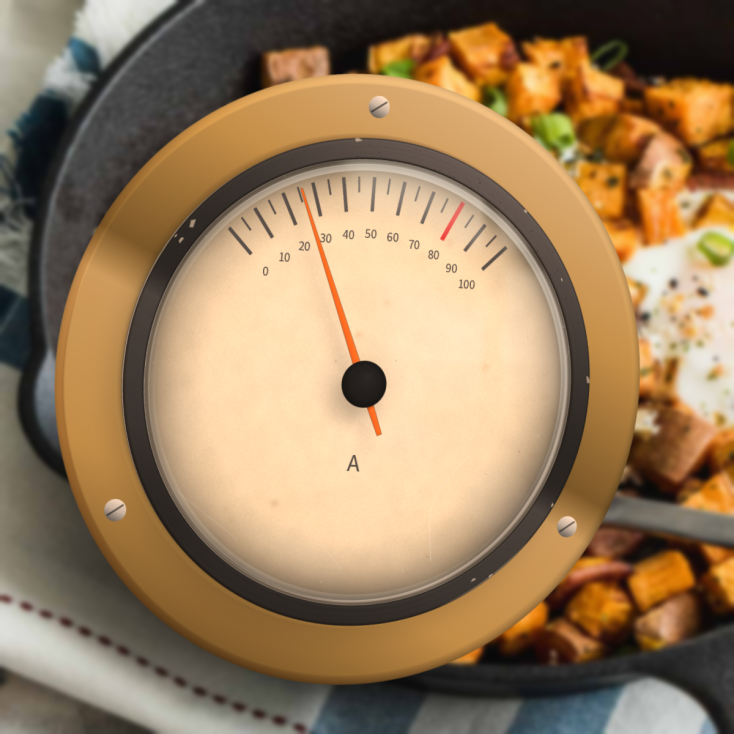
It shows 25A
